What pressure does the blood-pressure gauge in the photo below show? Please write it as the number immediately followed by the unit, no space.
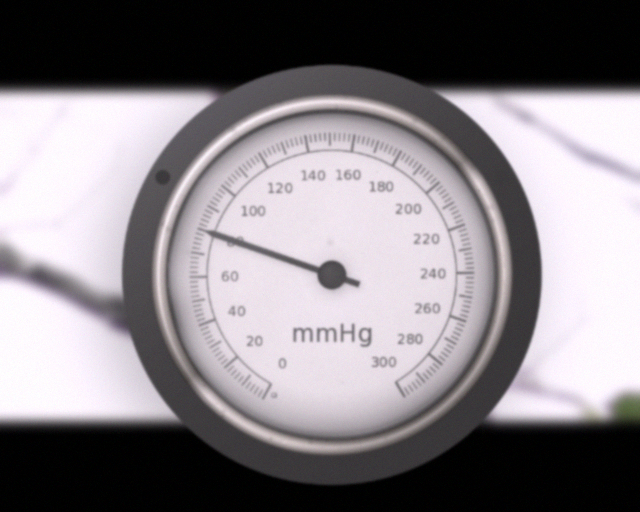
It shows 80mmHg
